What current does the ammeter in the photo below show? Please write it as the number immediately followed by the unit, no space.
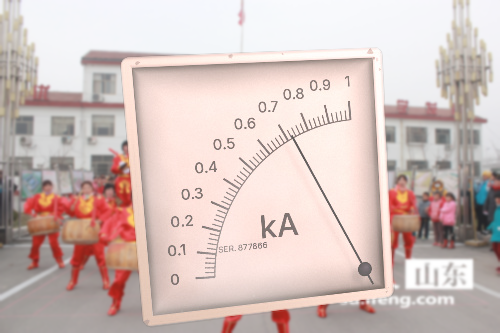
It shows 0.72kA
